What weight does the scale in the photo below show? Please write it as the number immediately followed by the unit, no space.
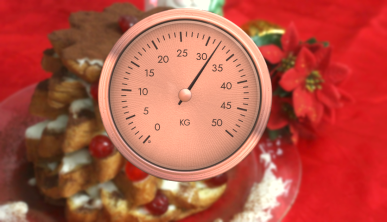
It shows 32kg
